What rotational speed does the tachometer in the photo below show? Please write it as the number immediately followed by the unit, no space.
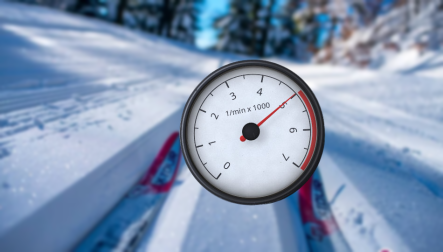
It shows 5000rpm
